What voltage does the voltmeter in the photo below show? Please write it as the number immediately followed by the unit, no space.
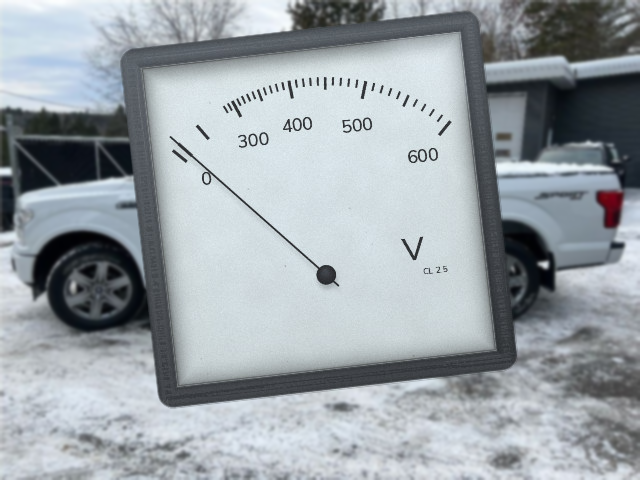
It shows 100V
